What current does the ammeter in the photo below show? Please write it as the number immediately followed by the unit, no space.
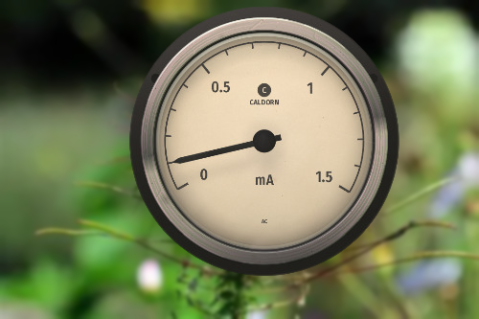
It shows 0.1mA
